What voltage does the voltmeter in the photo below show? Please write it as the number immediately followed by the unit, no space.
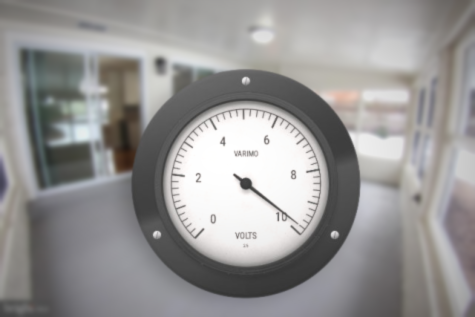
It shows 9.8V
